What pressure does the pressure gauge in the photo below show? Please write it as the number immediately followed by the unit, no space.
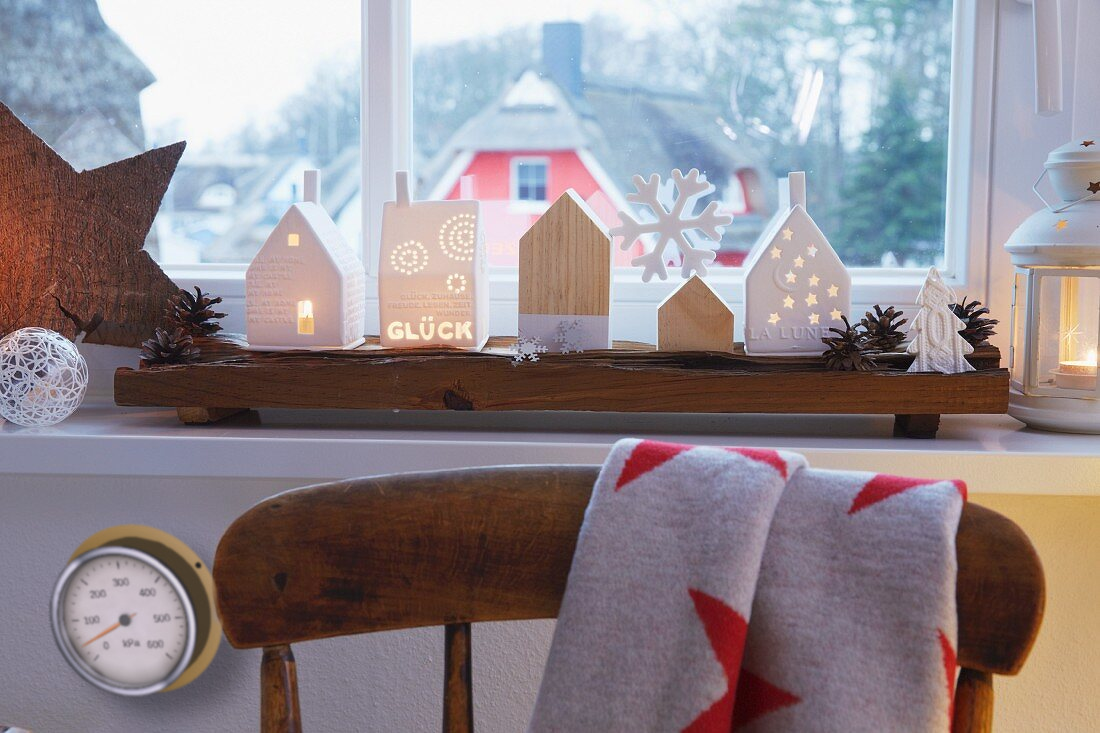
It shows 40kPa
